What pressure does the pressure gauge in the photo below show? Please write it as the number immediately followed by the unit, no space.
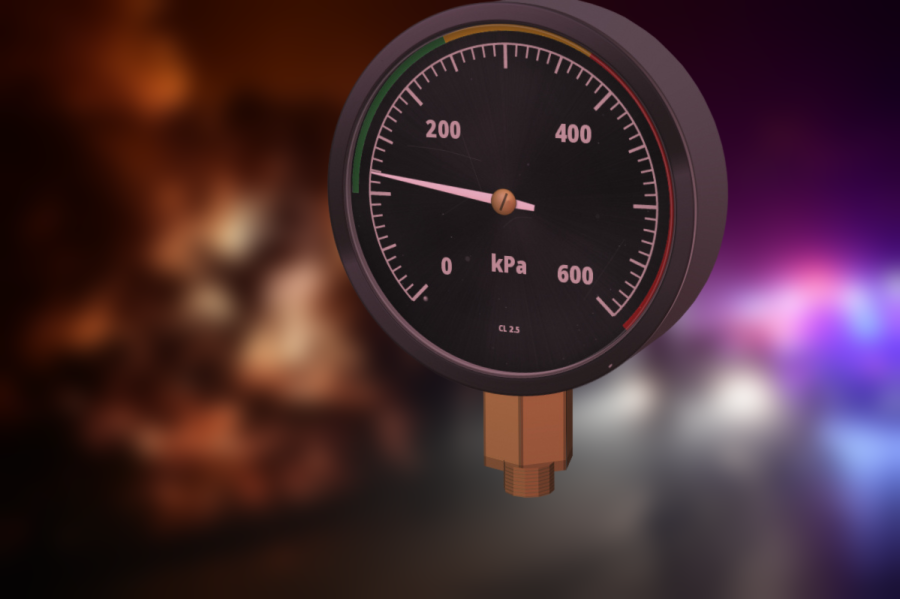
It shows 120kPa
